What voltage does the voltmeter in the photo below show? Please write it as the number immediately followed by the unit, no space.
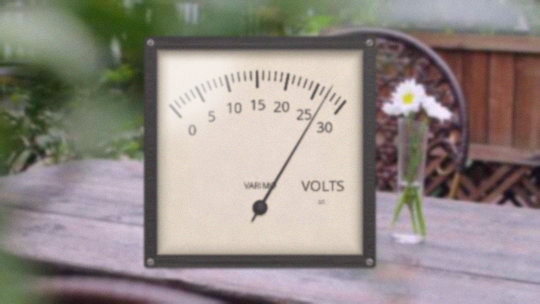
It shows 27V
